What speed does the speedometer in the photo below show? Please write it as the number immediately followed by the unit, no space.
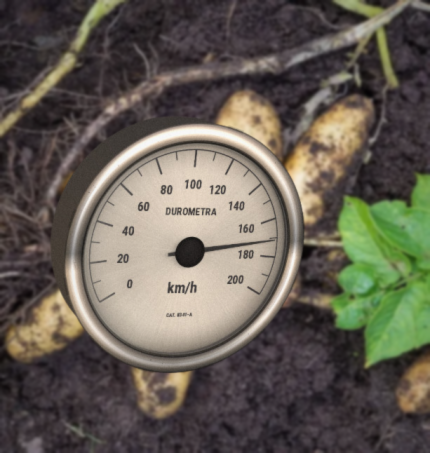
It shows 170km/h
